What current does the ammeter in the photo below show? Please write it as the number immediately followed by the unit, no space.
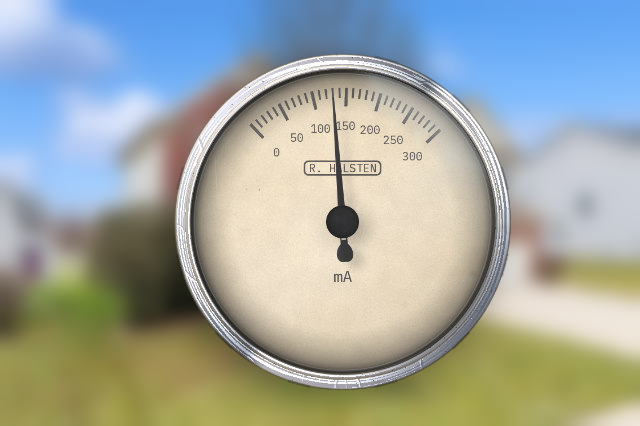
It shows 130mA
